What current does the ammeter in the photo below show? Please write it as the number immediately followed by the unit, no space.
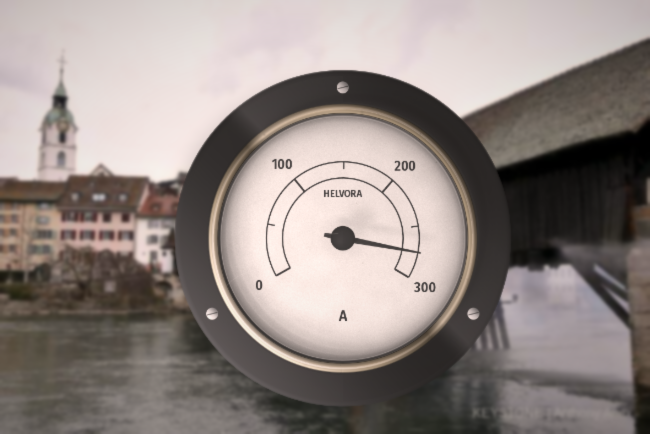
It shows 275A
